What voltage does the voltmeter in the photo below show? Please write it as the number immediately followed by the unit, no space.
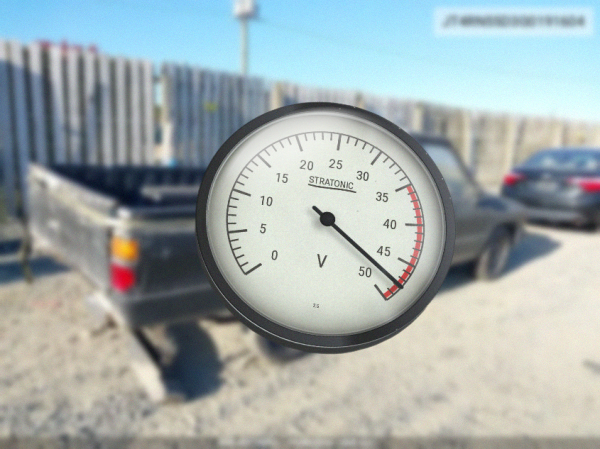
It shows 48V
